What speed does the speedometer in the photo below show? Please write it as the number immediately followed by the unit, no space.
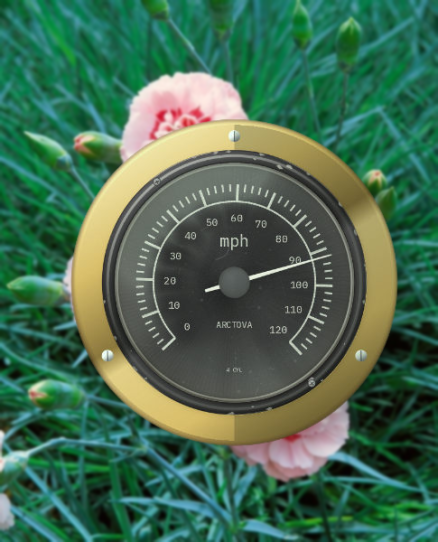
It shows 92mph
